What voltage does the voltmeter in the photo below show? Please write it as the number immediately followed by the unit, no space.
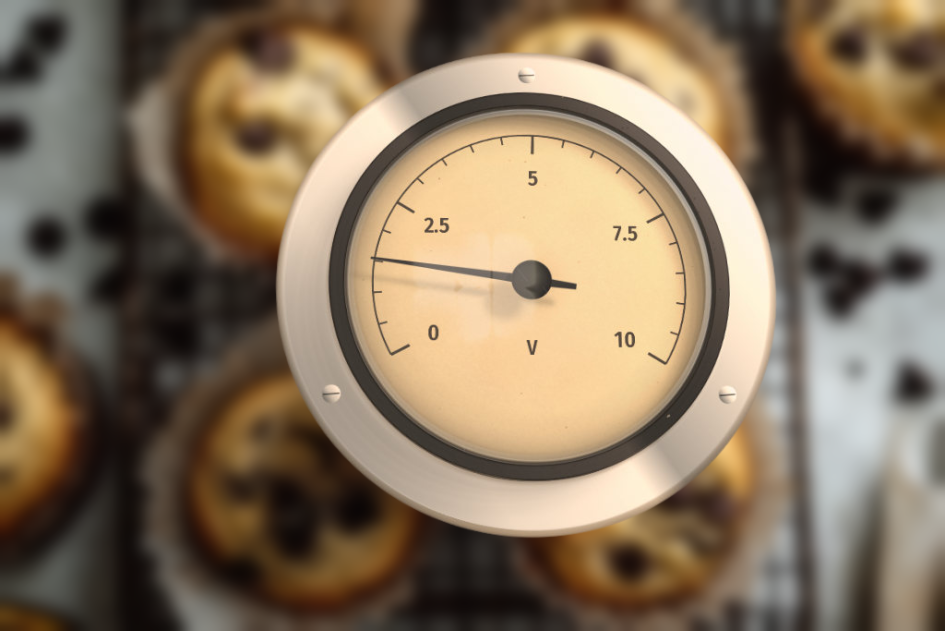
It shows 1.5V
